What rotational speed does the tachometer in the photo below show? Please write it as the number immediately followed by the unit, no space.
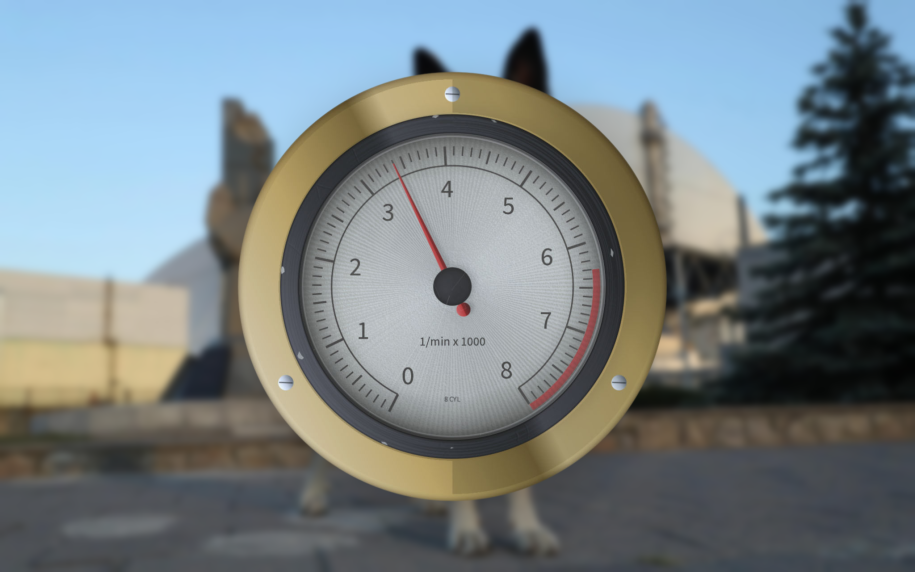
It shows 3400rpm
